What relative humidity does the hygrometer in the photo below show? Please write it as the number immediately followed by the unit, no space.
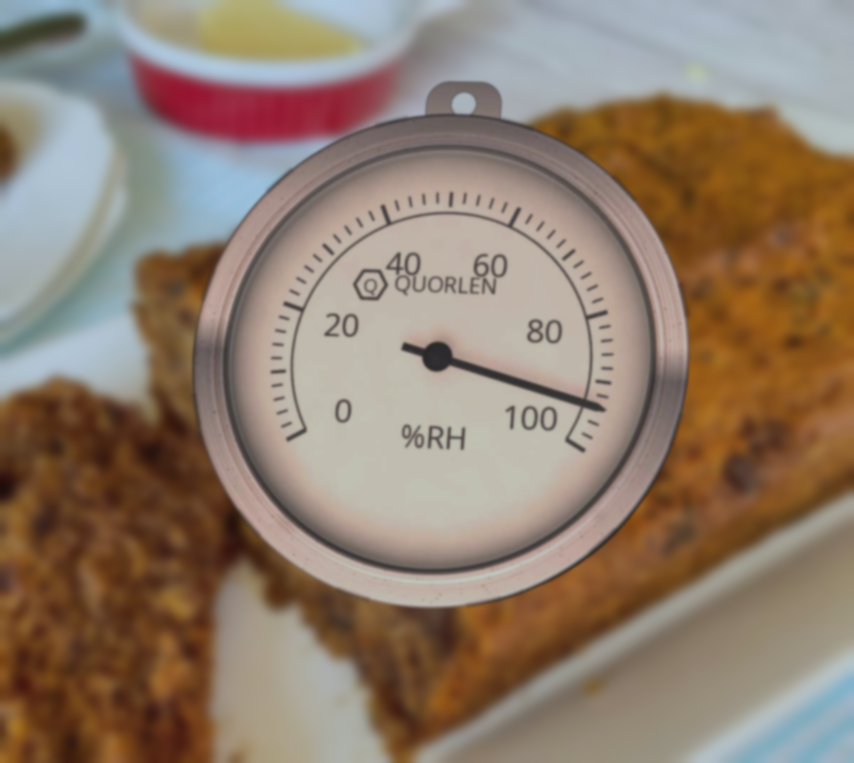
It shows 94%
